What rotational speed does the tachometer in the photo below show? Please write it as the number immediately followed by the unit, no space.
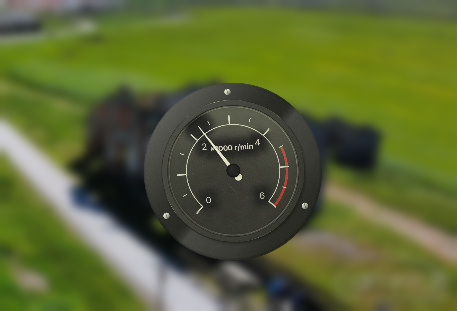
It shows 2250rpm
